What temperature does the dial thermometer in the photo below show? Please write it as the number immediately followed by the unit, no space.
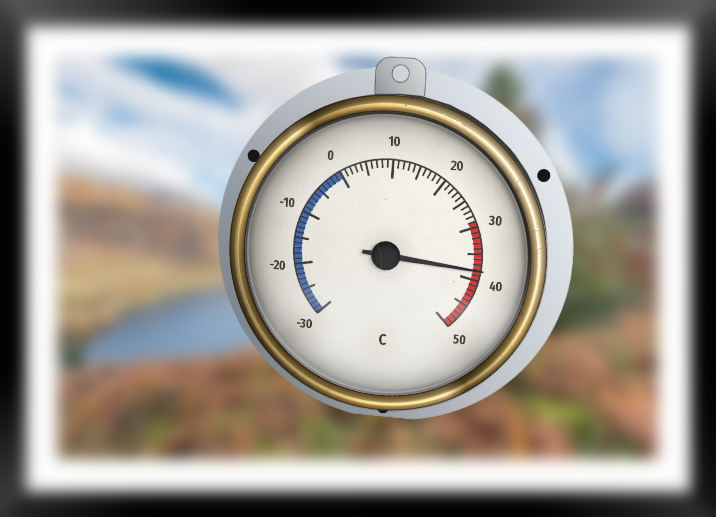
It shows 38°C
